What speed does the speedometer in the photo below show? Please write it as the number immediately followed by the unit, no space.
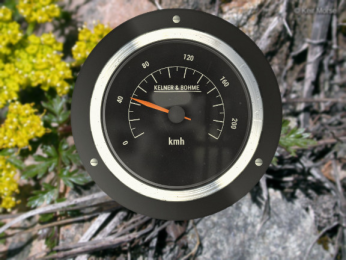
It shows 45km/h
